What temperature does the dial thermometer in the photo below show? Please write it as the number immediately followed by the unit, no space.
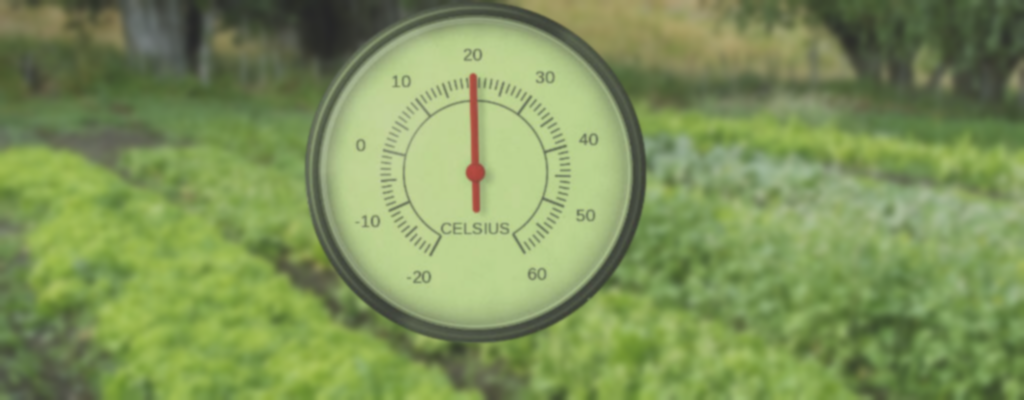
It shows 20°C
